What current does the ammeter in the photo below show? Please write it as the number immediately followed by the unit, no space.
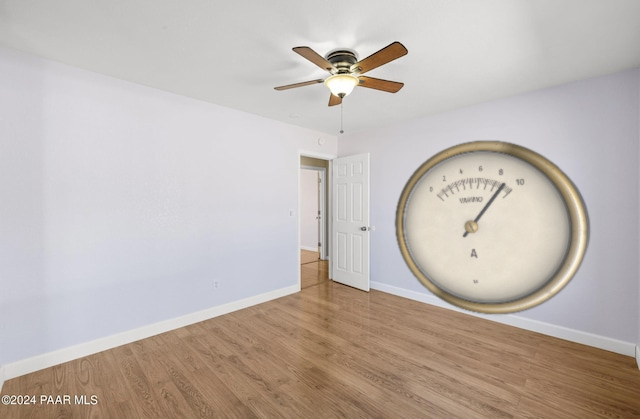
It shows 9A
